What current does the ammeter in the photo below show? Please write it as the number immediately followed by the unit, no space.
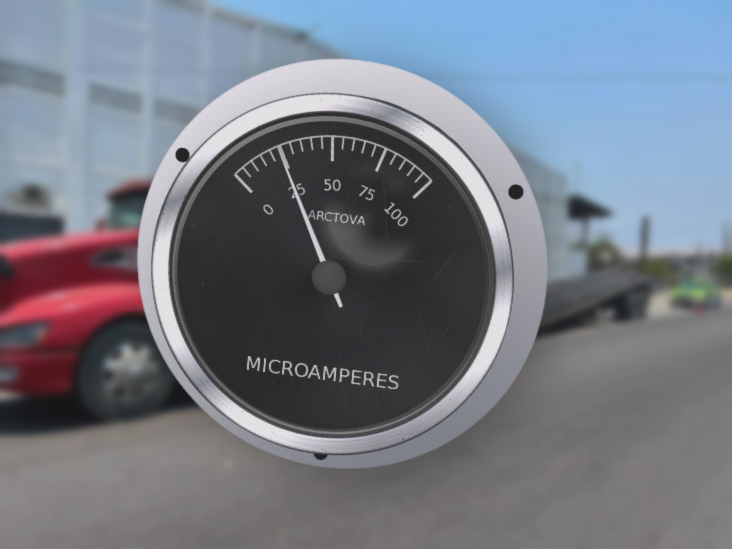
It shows 25µA
